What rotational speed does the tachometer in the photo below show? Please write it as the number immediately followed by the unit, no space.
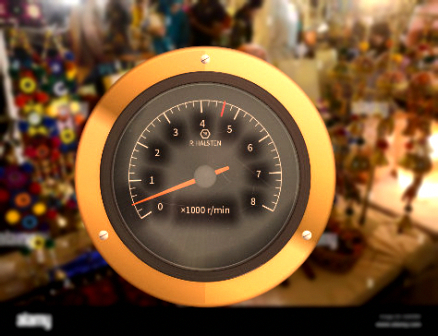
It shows 400rpm
